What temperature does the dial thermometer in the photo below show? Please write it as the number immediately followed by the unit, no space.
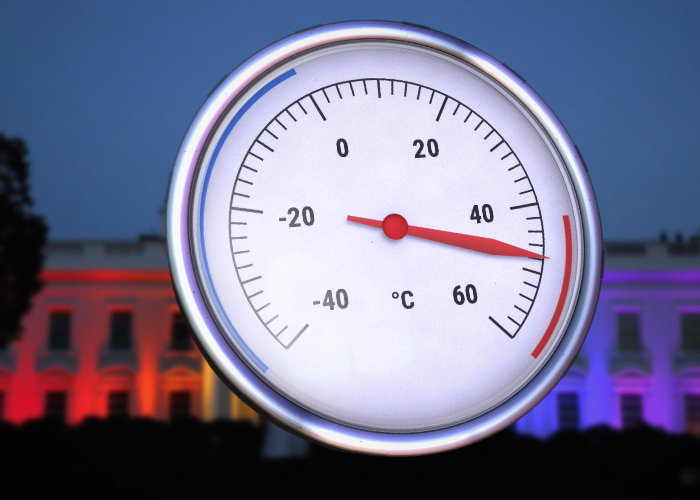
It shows 48°C
